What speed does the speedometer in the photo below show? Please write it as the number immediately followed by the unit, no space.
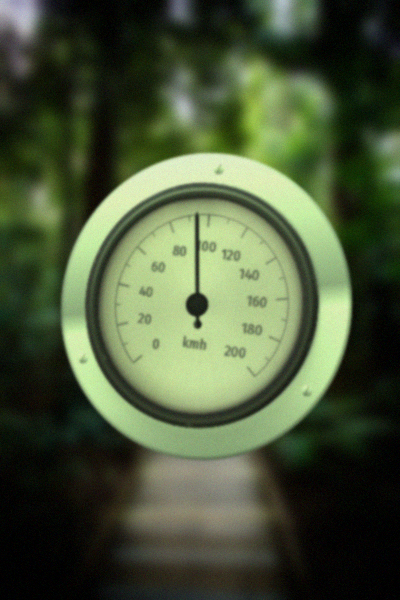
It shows 95km/h
